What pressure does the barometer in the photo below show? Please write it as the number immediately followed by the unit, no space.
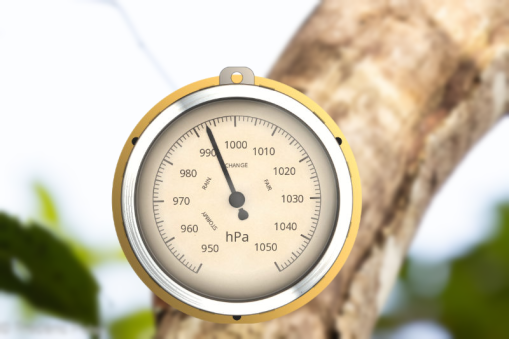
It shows 993hPa
